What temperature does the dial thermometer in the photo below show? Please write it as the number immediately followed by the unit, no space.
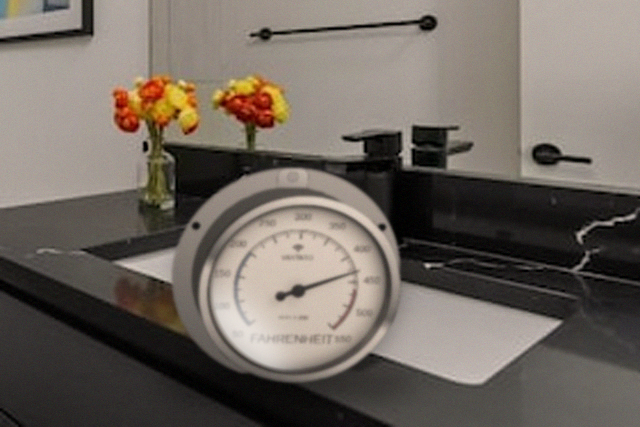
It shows 425°F
